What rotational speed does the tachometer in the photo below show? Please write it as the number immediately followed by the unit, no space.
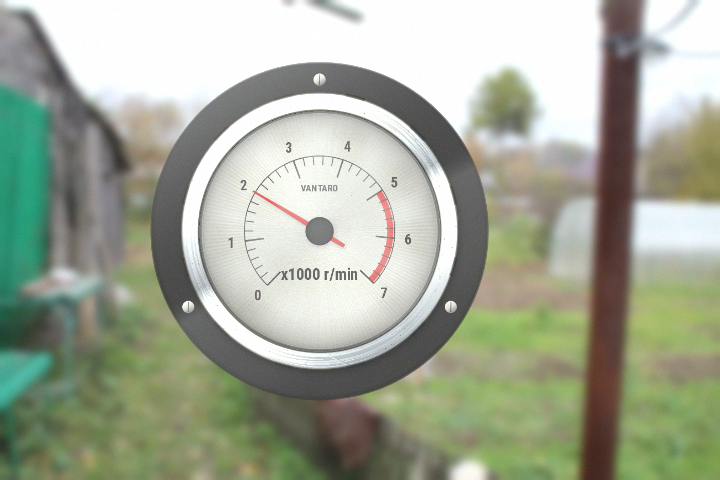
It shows 2000rpm
